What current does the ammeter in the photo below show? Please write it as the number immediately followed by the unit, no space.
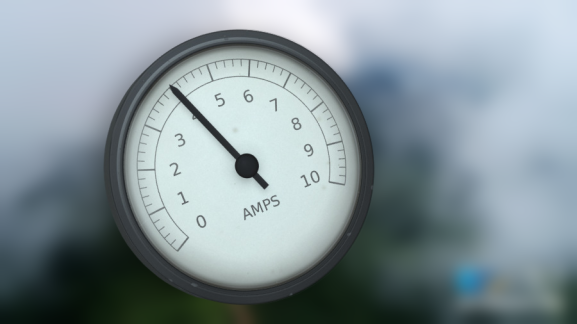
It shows 4A
